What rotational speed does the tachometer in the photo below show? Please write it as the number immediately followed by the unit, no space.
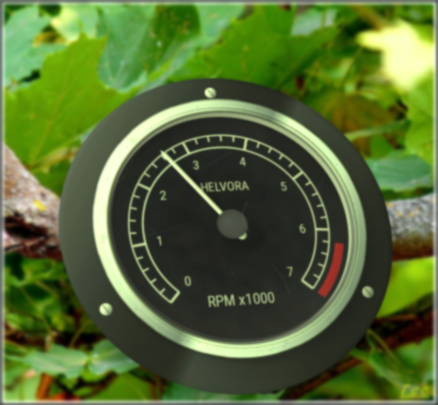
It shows 2600rpm
